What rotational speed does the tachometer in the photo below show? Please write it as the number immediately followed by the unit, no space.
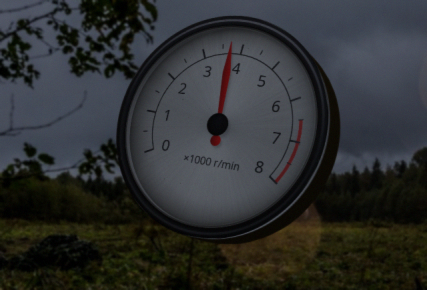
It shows 3750rpm
